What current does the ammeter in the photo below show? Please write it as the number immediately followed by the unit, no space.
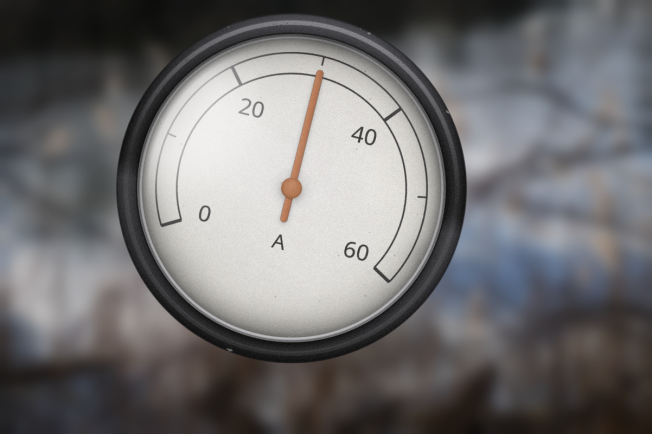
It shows 30A
